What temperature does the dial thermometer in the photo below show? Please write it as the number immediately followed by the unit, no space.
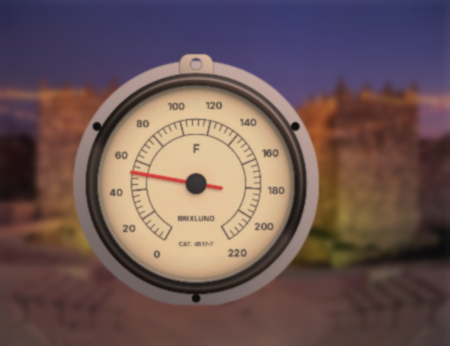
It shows 52°F
